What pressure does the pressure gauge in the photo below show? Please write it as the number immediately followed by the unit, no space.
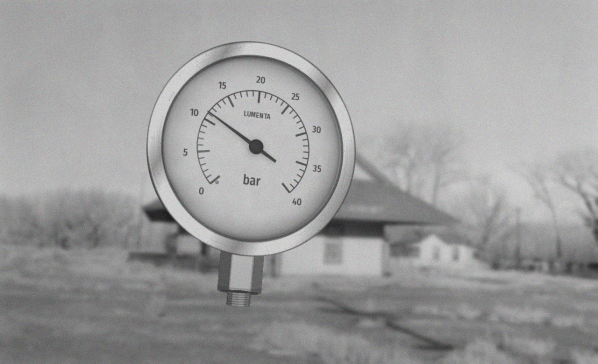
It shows 11bar
